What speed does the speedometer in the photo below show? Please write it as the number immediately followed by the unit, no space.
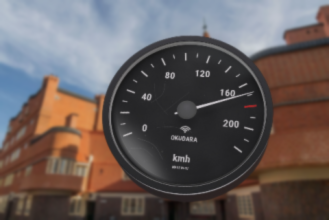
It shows 170km/h
